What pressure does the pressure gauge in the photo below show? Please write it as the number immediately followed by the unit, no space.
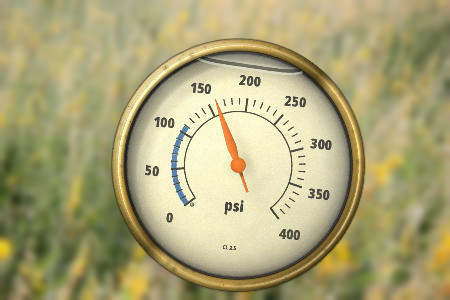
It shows 160psi
